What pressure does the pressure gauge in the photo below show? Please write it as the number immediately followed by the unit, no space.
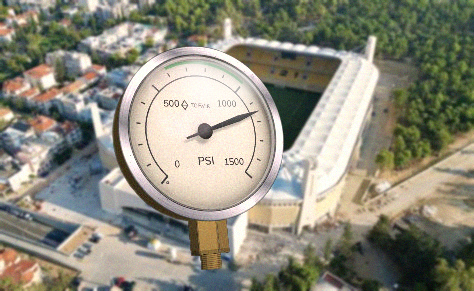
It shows 1150psi
